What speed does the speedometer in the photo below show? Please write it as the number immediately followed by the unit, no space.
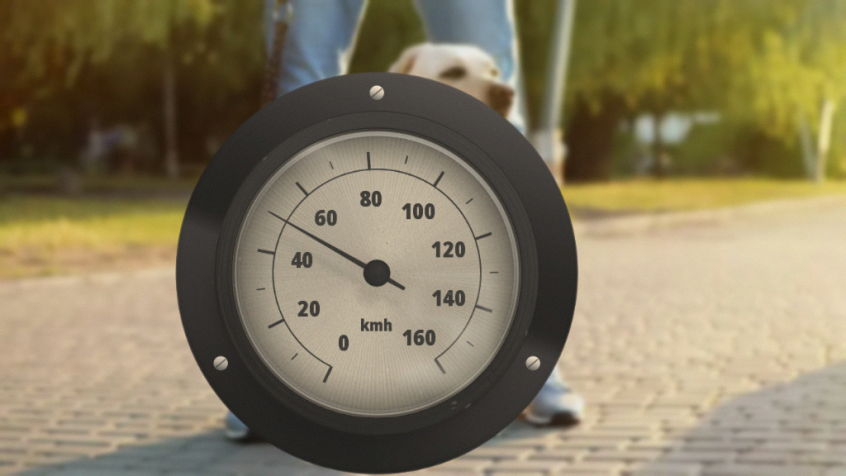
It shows 50km/h
